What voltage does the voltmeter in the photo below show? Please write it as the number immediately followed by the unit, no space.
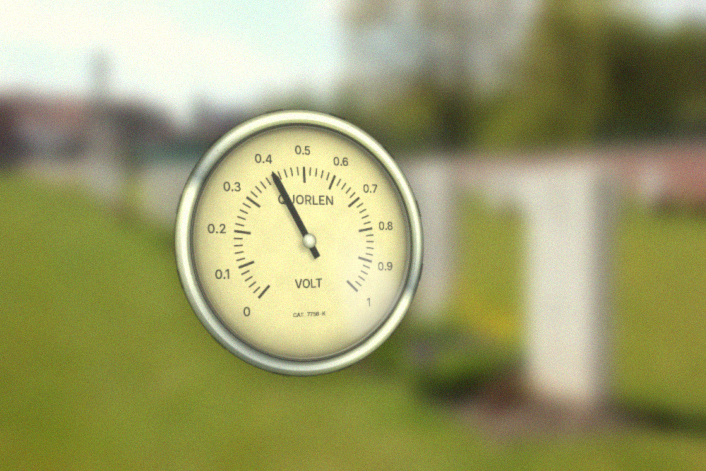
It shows 0.4V
